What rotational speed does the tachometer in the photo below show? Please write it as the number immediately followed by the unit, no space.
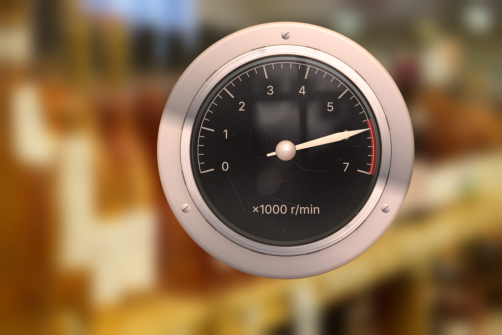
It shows 6000rpm
